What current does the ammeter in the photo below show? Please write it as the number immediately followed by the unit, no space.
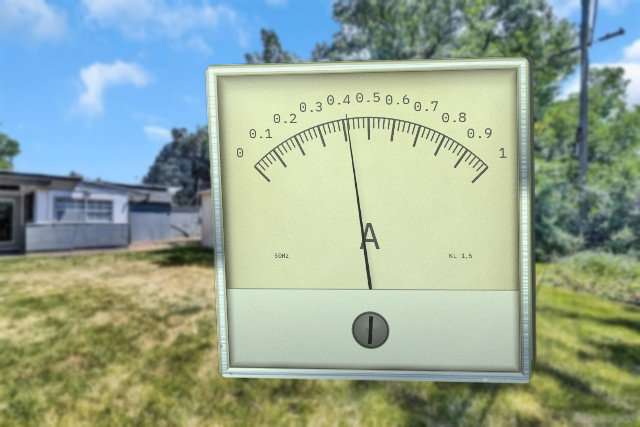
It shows 0.42A
